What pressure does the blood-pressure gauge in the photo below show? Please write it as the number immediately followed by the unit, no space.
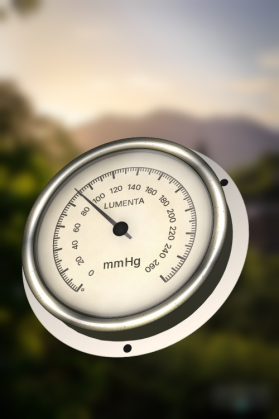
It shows 90mmHg
